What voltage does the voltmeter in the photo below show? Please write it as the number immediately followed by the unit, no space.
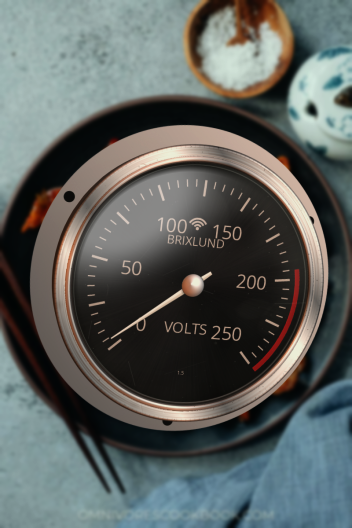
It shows 5V
